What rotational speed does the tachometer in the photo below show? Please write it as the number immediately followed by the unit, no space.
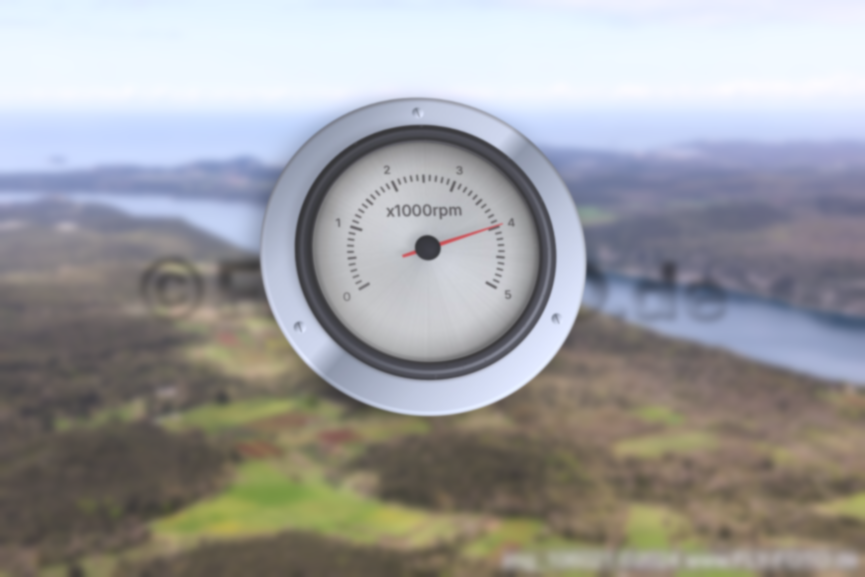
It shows 4000rpm
